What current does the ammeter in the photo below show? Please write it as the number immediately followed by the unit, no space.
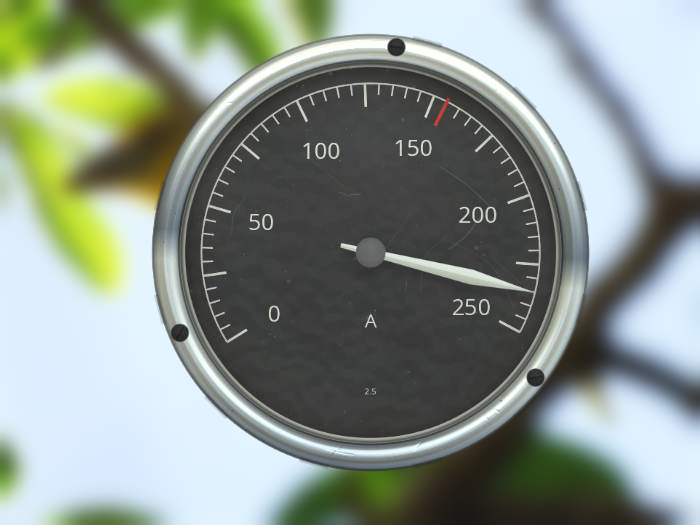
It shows 235A
